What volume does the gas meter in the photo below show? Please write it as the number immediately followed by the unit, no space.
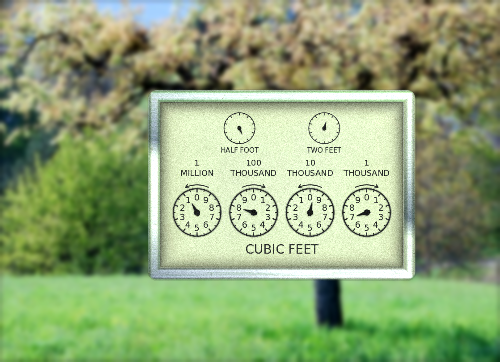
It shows 79700ft³
